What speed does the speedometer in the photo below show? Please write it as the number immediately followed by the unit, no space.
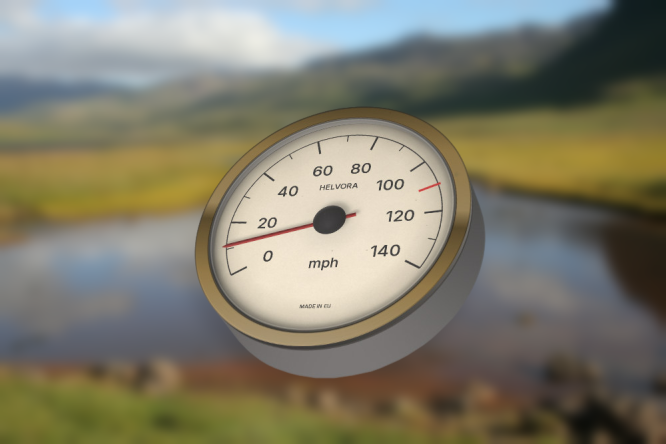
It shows 10mph
